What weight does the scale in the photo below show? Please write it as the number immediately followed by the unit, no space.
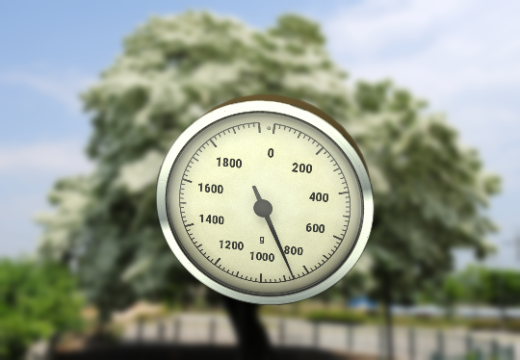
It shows 860g
